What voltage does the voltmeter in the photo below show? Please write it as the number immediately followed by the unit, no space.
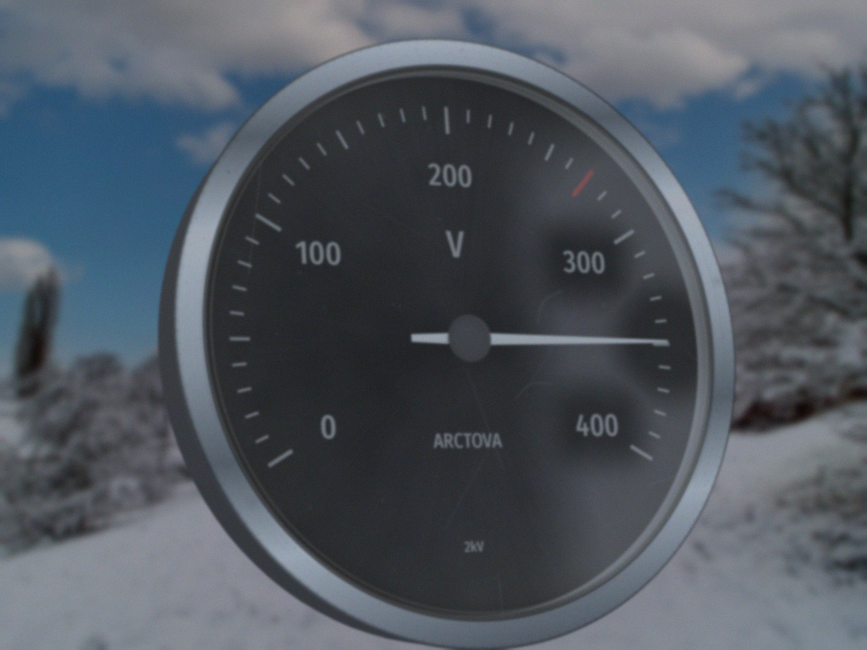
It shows 350V
